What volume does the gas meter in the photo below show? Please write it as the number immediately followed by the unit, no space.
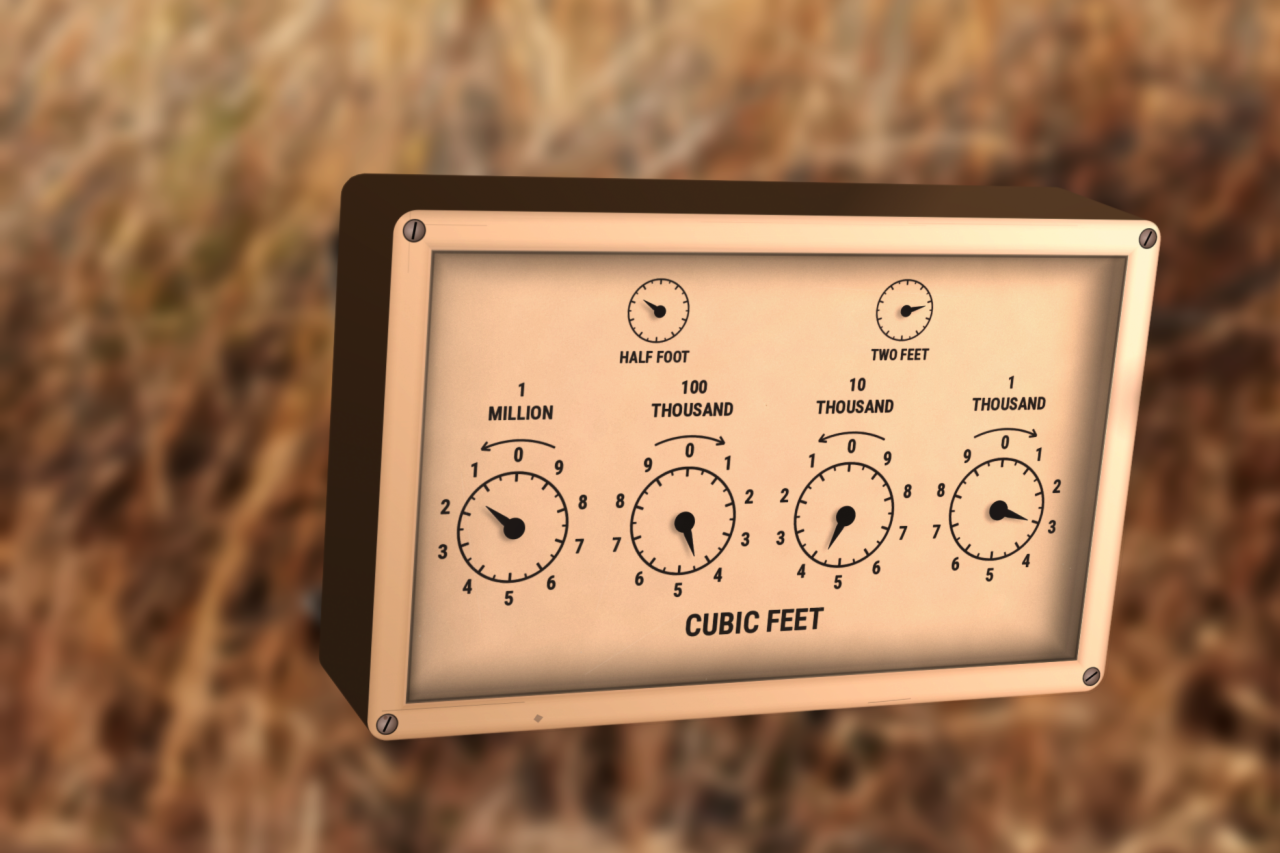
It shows 144300ft³
